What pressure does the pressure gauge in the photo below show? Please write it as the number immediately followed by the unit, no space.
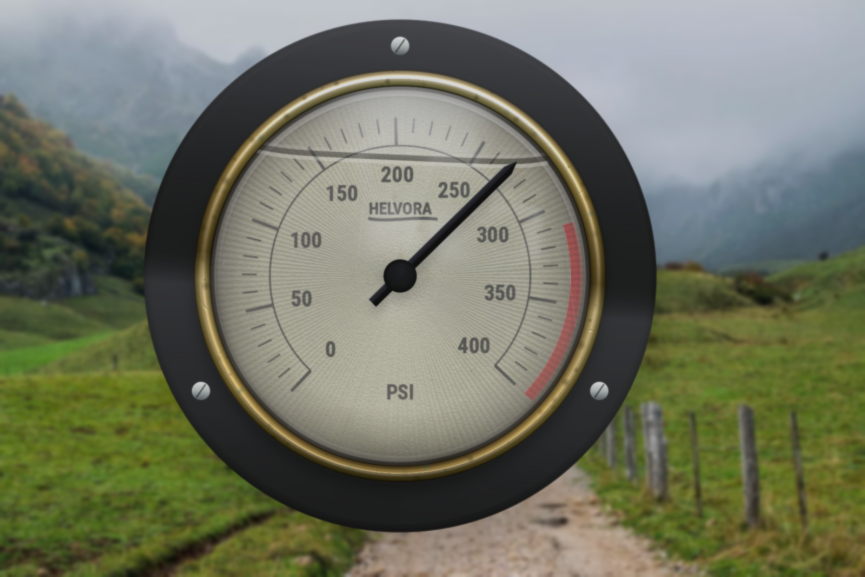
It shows 270psi
